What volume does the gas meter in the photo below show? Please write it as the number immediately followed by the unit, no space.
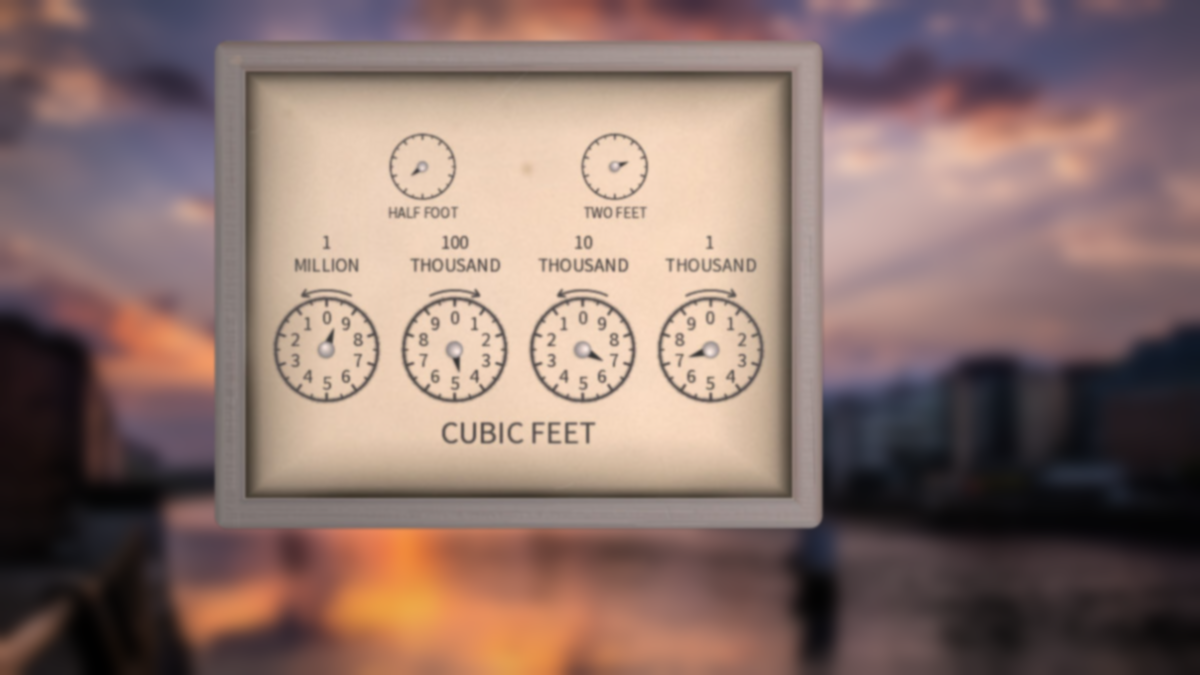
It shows 946700ft³
